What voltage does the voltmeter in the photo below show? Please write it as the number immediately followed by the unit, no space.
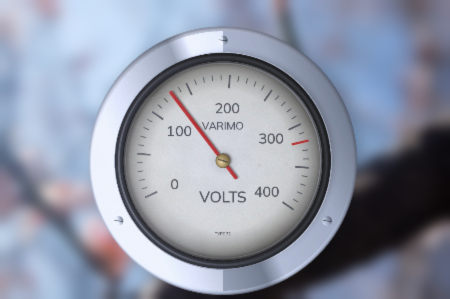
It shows 130V
